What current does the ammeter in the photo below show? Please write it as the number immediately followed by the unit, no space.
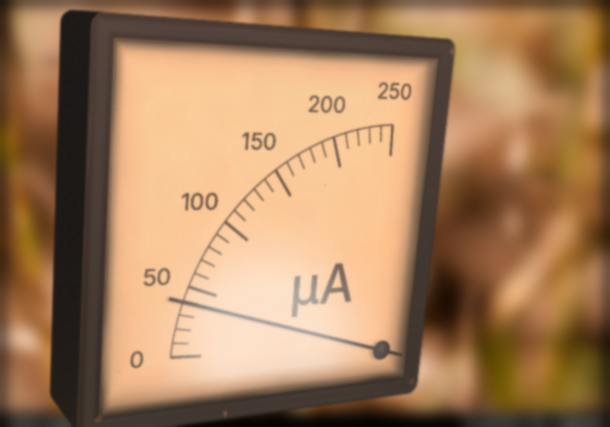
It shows 40µA
